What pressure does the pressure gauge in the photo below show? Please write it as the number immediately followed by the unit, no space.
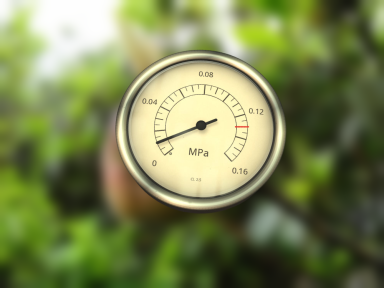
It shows 0.01MPa
